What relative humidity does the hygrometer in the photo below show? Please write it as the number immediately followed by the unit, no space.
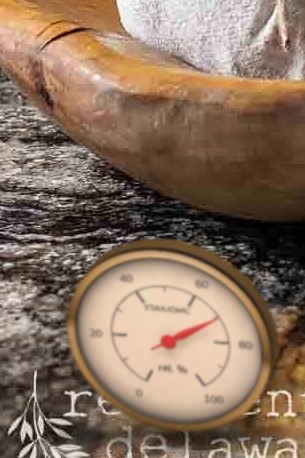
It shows 70%
